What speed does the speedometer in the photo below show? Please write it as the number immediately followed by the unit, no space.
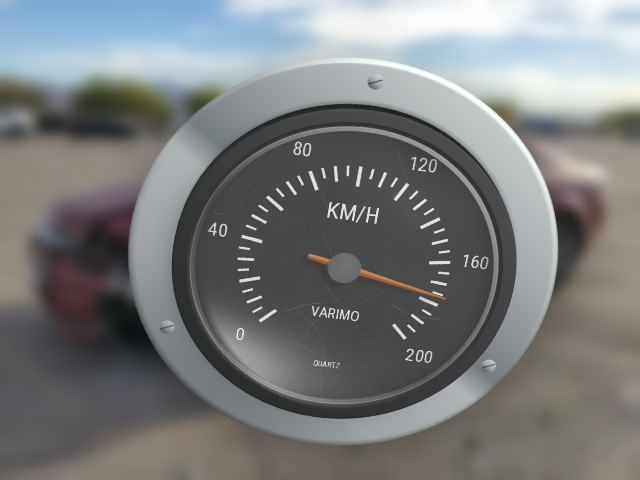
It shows 175km/h
